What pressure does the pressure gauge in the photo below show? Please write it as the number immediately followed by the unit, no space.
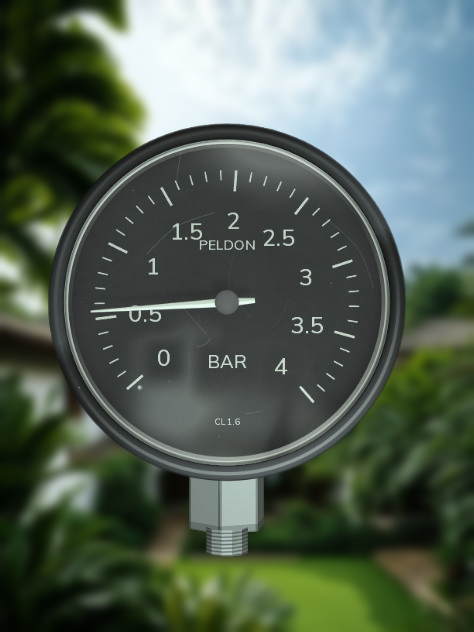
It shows 0.55bar
